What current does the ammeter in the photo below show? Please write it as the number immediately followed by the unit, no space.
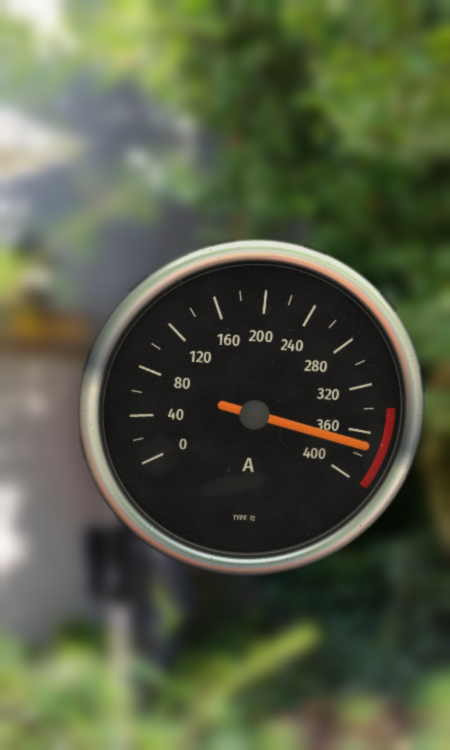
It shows 370A
